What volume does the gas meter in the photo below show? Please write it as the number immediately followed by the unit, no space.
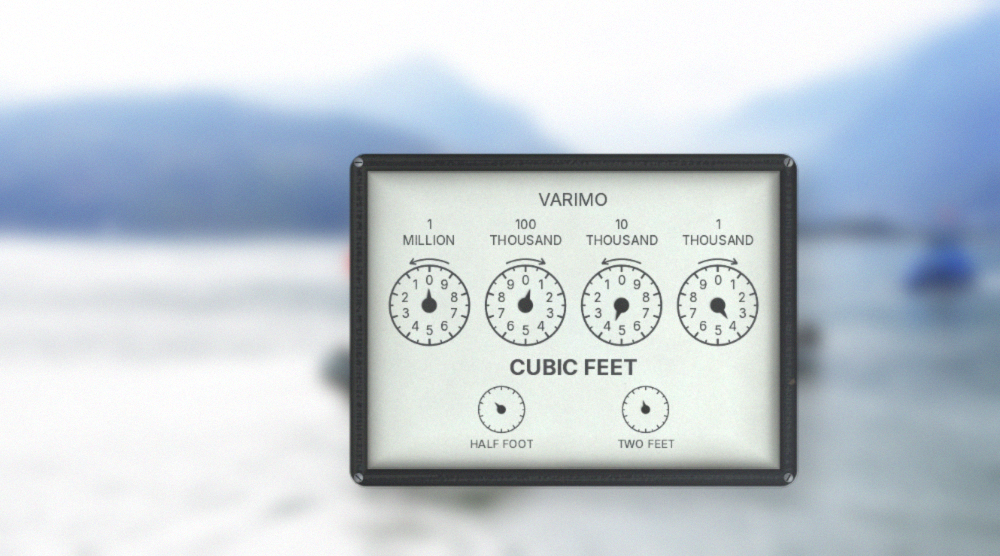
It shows 4400ft³
